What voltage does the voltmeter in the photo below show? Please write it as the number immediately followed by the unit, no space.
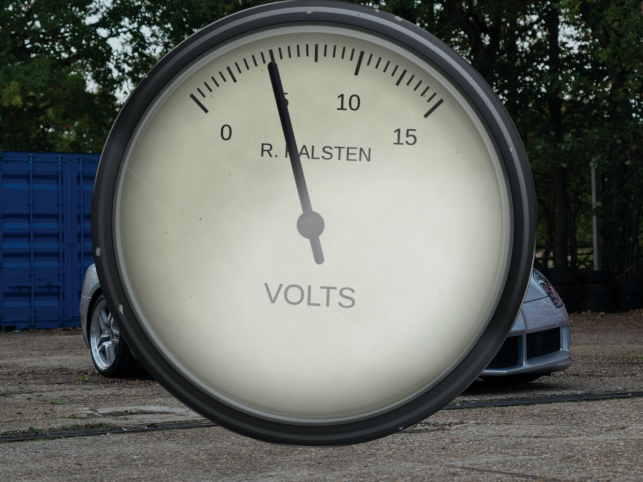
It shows 5V
